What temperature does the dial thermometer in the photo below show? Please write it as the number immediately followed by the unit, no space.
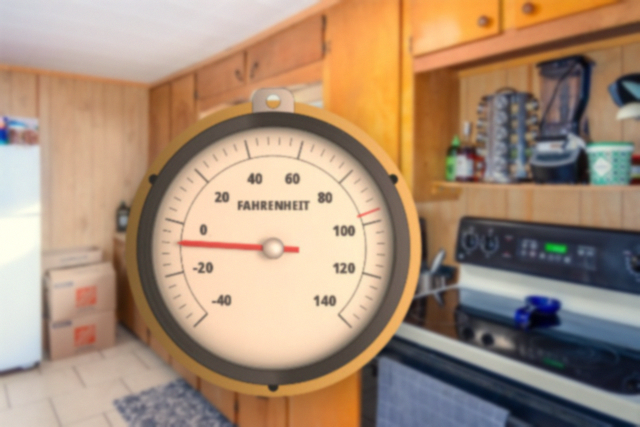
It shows -8°F
